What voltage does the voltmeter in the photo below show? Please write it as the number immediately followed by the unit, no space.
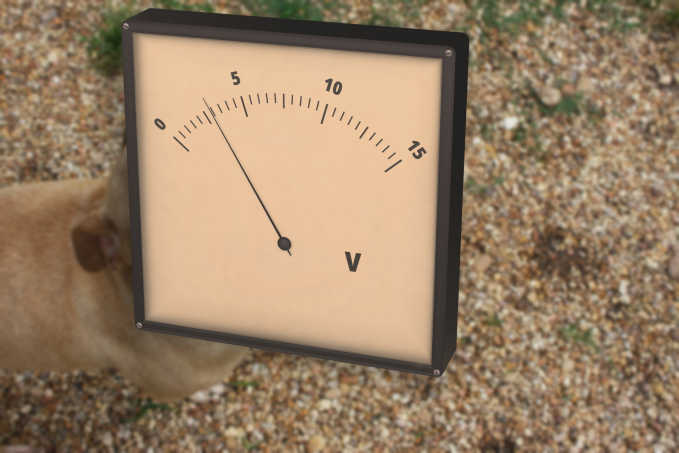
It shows 3V
